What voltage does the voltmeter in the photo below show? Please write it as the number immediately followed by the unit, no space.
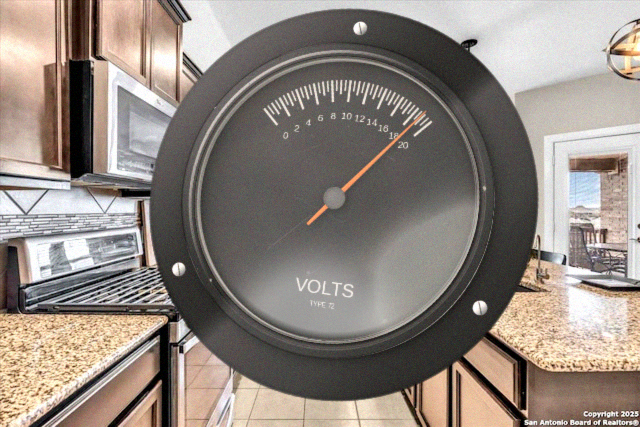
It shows 19V
